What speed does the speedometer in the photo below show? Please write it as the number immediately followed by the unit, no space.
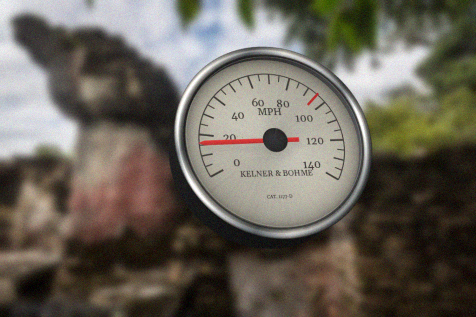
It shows 15mph
